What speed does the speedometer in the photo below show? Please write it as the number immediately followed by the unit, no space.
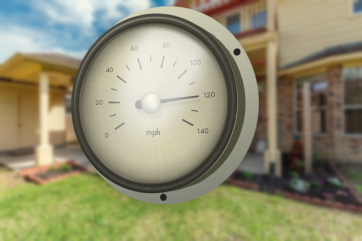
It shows 120mph
